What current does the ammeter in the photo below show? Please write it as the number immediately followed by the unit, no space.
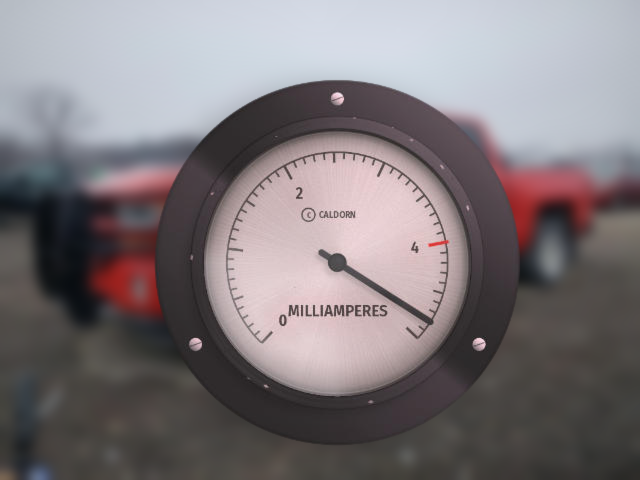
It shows 4.8mA
